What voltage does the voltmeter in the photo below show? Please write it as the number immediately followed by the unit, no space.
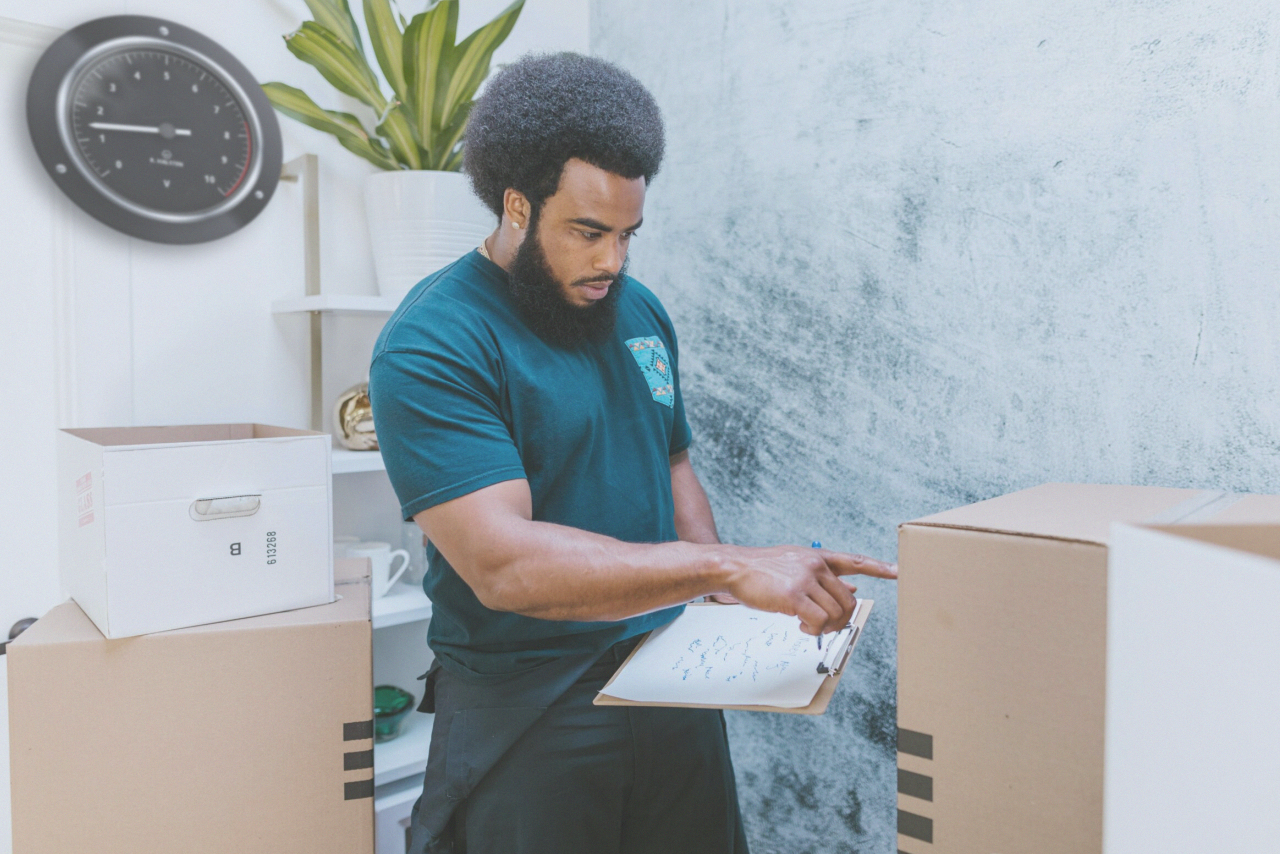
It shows 1.4V
